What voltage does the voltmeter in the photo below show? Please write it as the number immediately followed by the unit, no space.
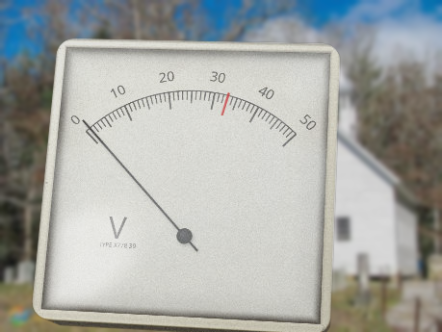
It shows 1V
